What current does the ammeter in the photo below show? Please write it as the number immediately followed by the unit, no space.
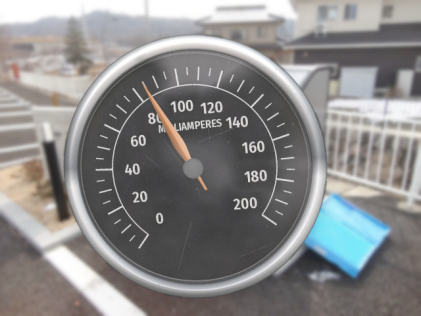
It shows 85mA
